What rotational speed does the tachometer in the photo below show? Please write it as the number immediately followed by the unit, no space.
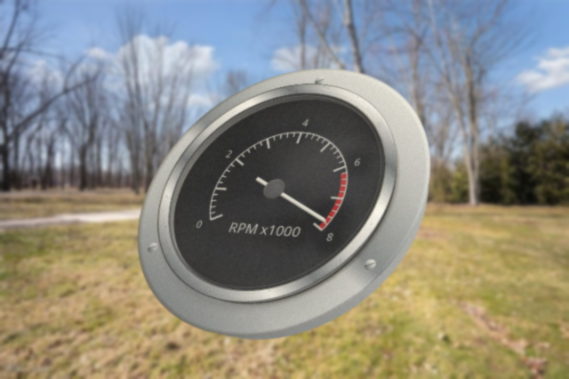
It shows 7800rpm
